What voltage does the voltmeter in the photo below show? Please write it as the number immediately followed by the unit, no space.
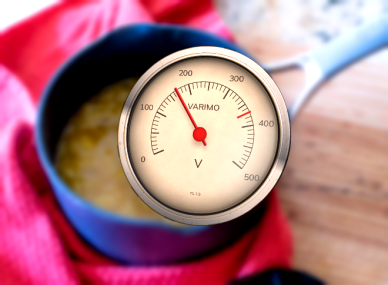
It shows 170V
